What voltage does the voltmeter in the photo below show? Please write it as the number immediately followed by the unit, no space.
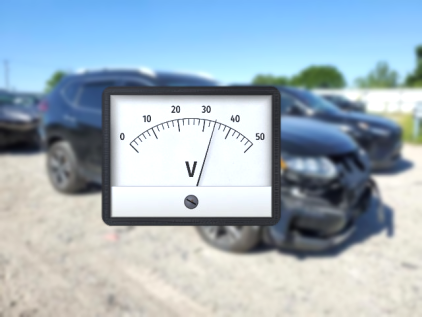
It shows 34V
